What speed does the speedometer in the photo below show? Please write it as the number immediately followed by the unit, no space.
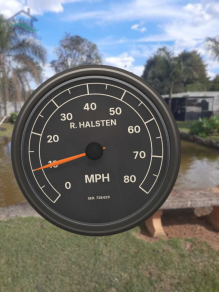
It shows 10mph
